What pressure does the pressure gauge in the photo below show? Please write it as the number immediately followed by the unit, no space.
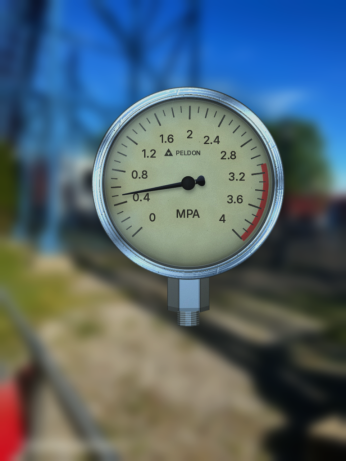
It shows 0.5MPa
